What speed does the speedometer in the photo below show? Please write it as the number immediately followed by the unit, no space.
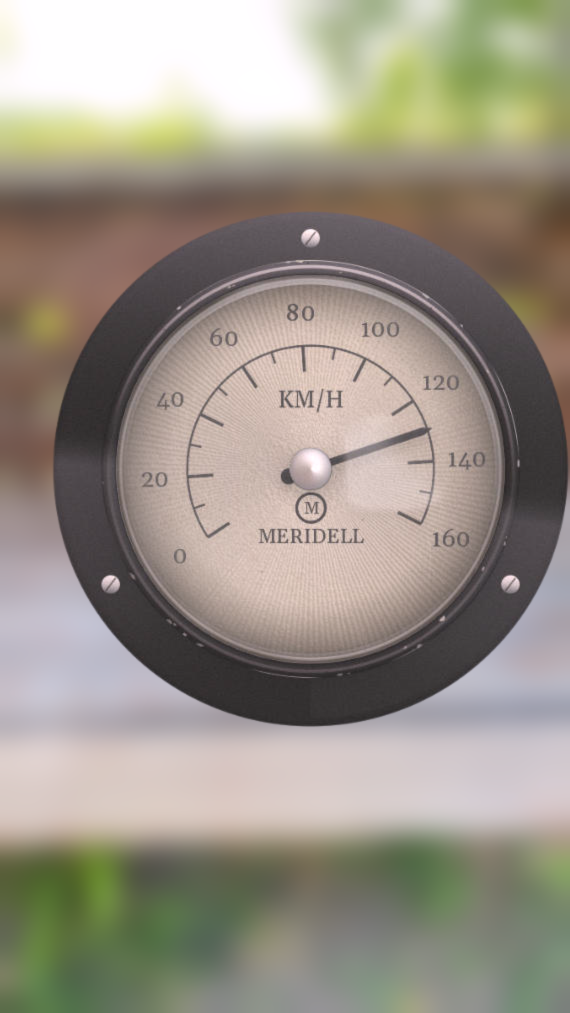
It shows 130km/h
